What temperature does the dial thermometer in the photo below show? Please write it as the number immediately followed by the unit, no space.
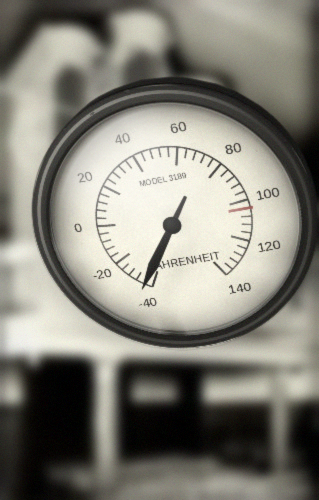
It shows -36°F
